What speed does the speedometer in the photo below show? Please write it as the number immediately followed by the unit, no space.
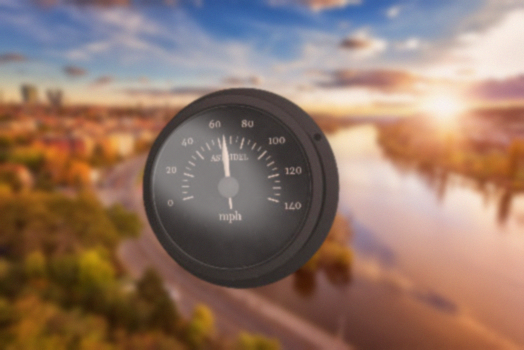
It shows 65mph
